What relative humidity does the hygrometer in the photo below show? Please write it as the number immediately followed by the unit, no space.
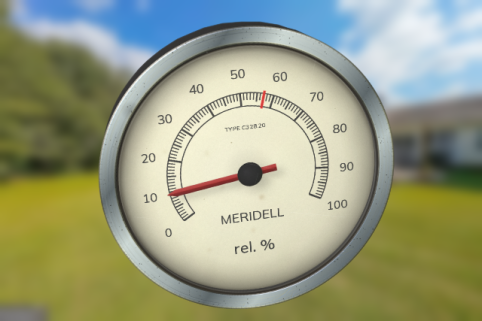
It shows 10%
